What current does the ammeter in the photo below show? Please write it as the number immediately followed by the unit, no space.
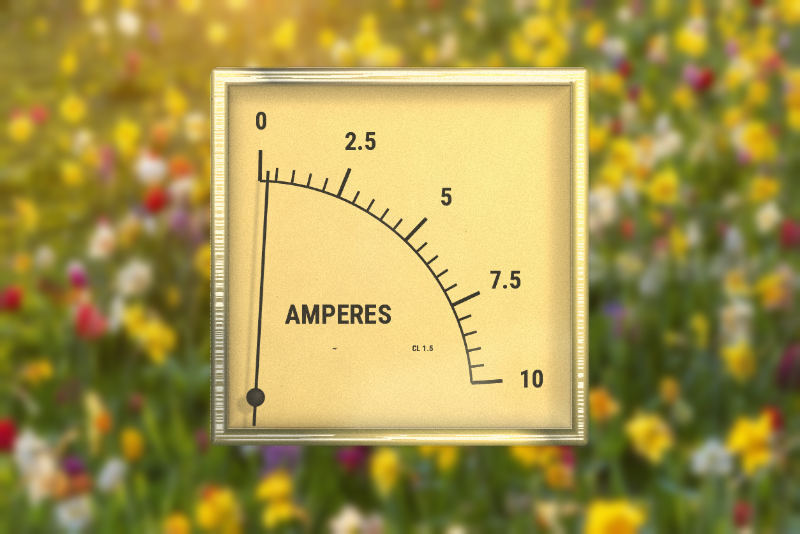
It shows 0.25A
